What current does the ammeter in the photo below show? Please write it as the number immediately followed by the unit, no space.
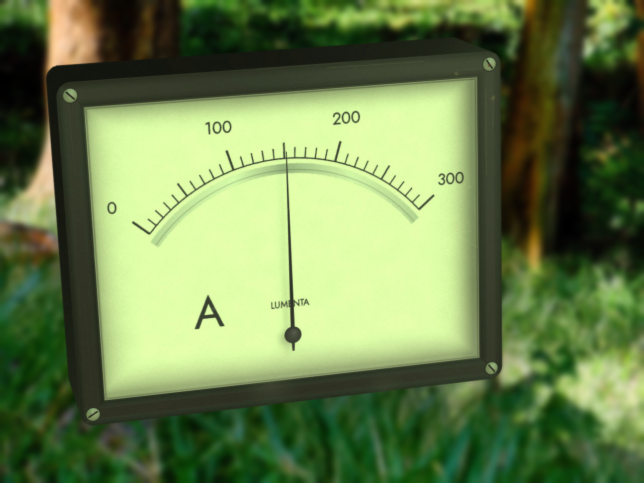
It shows 150A
